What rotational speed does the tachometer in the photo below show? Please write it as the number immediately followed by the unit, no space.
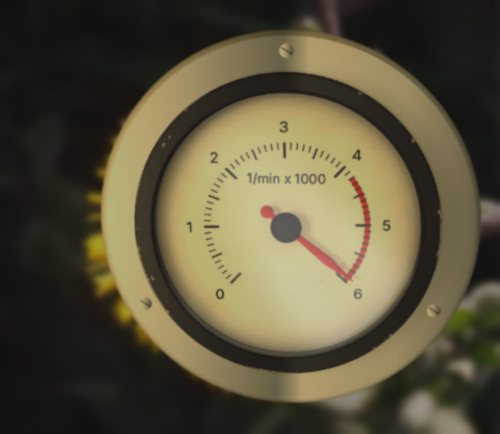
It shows 5900rpm
